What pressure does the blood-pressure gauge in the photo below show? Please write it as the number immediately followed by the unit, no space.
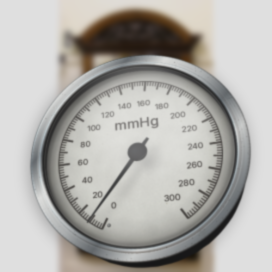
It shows 10mmHg
